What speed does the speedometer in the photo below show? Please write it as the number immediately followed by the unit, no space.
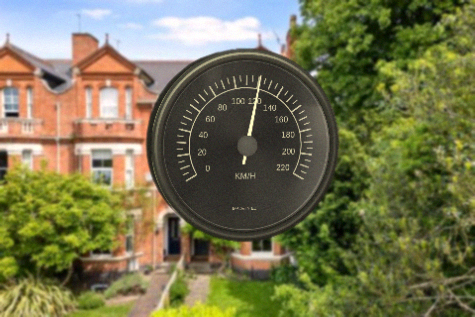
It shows 120km/h
